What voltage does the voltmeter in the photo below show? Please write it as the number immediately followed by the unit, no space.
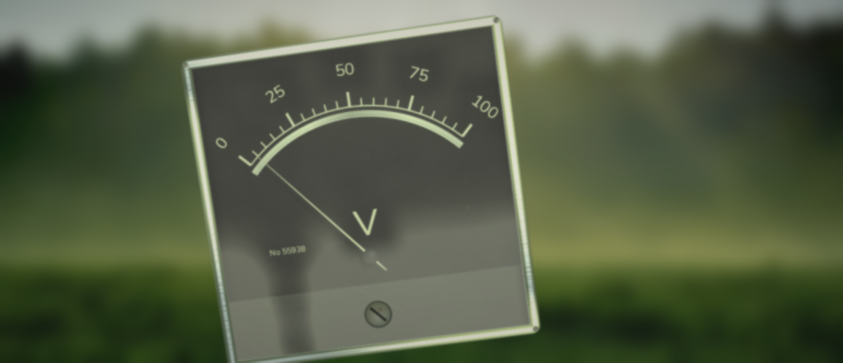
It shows 5V
